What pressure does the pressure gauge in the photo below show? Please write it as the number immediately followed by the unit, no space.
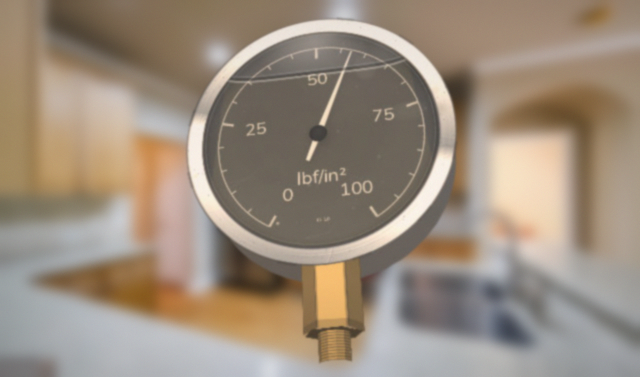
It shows 57.5psi
